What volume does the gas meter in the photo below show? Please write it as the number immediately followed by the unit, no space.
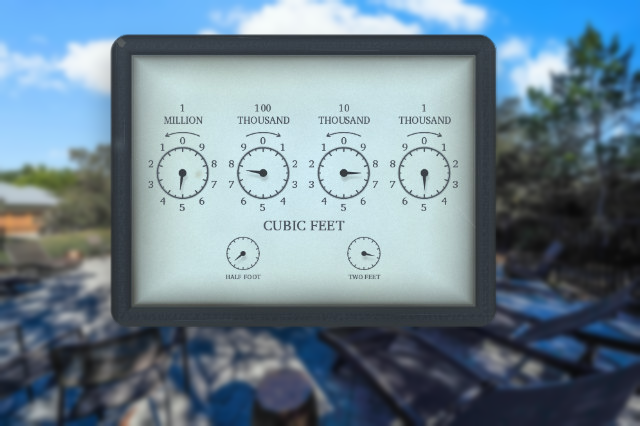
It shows 477500ft³
